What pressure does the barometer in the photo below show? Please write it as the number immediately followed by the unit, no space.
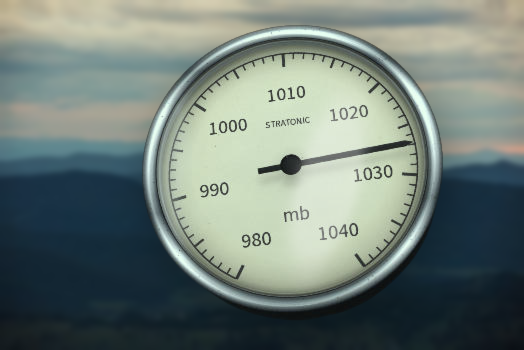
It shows 1027mbar
